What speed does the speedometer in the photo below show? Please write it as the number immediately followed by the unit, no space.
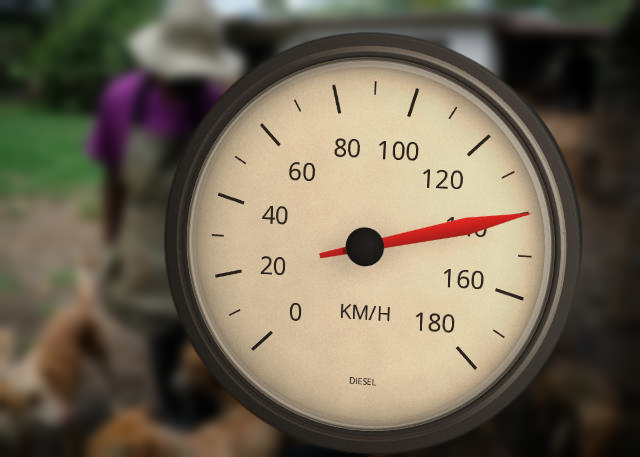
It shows 140km/h
